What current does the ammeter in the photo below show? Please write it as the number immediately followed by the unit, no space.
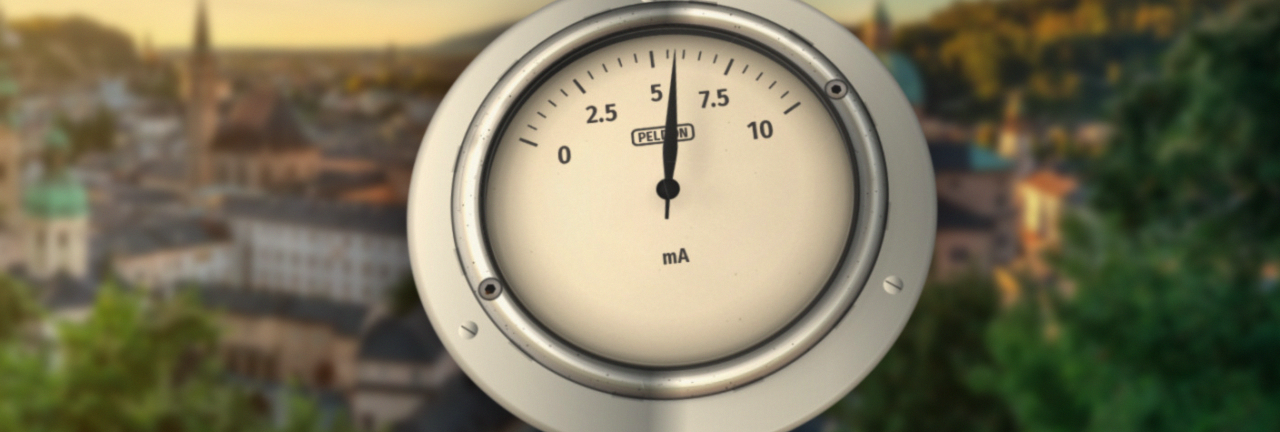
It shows 5.75mA
